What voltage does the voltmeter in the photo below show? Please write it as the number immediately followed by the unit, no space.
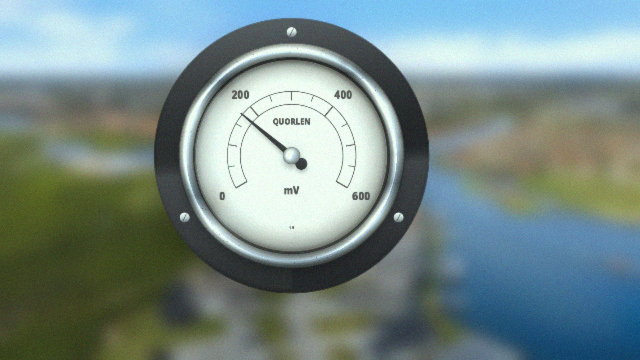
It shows 175mV
